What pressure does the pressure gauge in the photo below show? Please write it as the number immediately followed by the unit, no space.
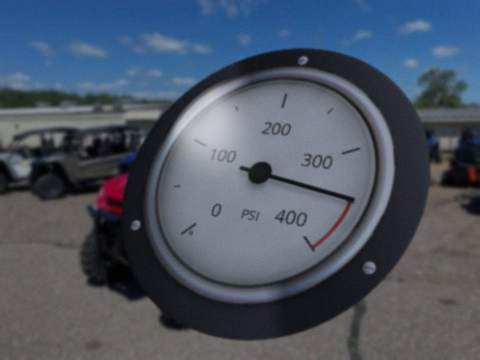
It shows 350psi
